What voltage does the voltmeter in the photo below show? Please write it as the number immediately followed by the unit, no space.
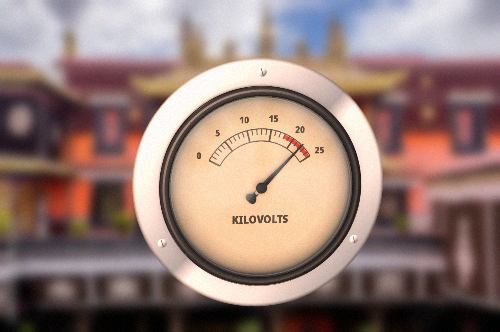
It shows 22kV
